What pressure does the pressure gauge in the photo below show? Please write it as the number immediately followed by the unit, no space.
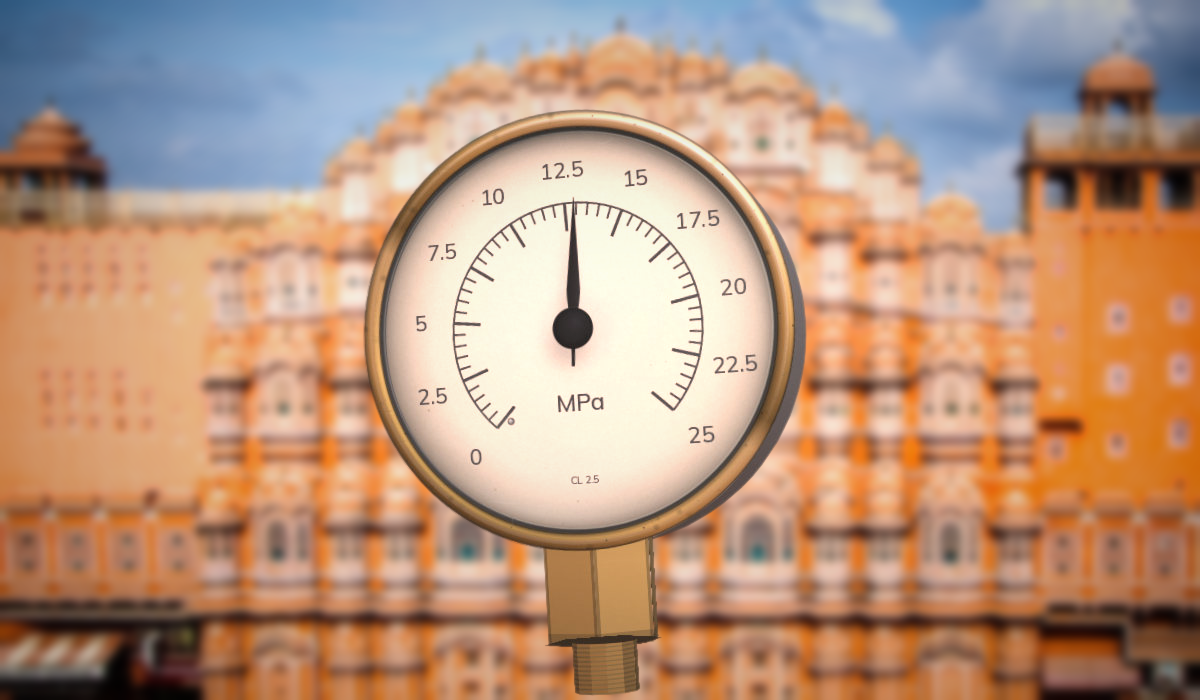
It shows 13MPa
